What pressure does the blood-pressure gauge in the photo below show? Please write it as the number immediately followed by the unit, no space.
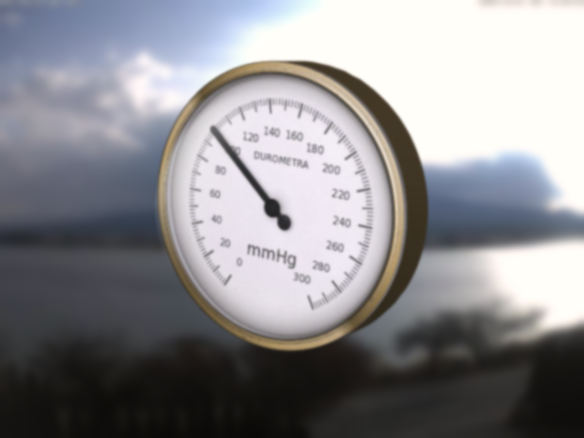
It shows 100mmHg
